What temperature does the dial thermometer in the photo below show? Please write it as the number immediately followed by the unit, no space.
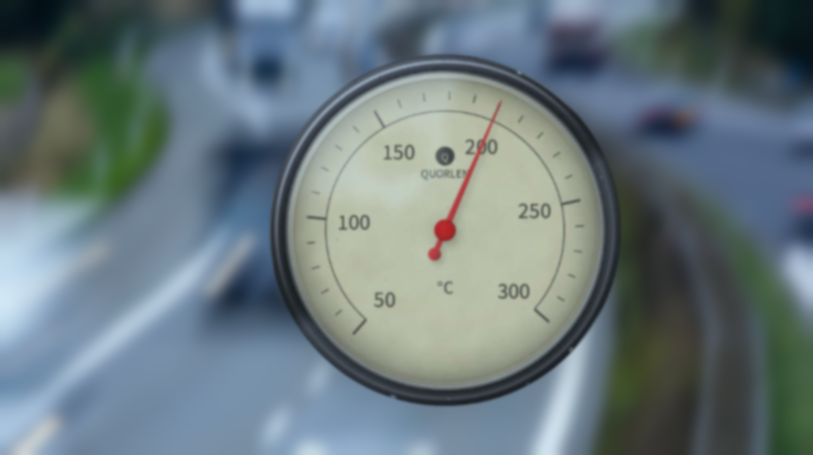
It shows 200°C
